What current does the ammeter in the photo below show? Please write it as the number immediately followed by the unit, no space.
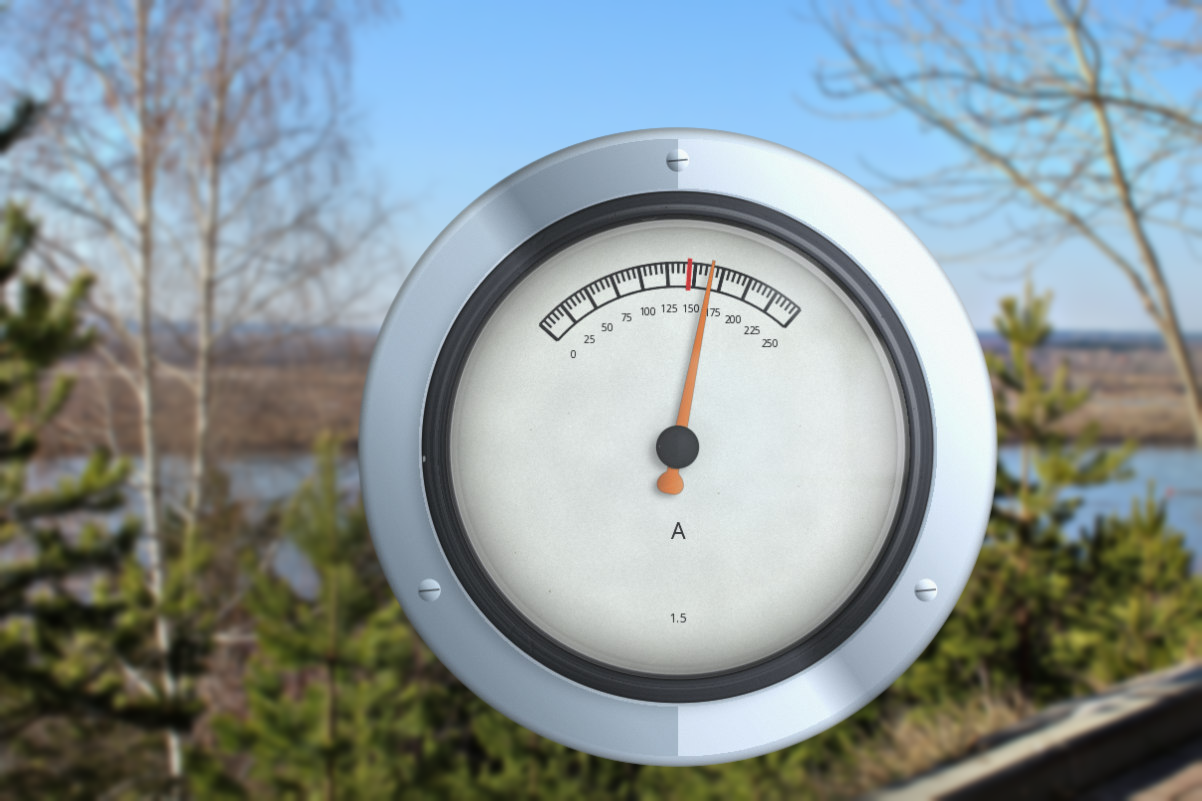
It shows 165A
